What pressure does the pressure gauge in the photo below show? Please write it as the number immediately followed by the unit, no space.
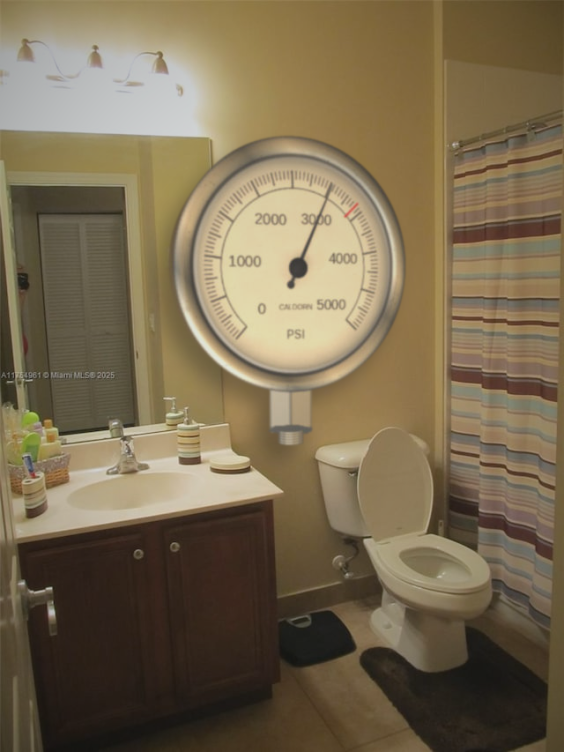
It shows 3000psi
